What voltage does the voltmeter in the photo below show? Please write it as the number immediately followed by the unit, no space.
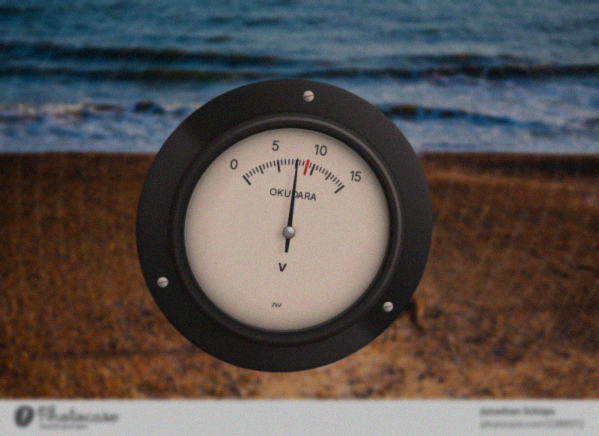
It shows 7.5V
